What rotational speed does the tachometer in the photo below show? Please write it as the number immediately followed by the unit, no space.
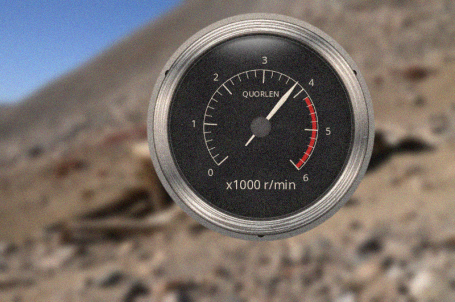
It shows 3800rpm
